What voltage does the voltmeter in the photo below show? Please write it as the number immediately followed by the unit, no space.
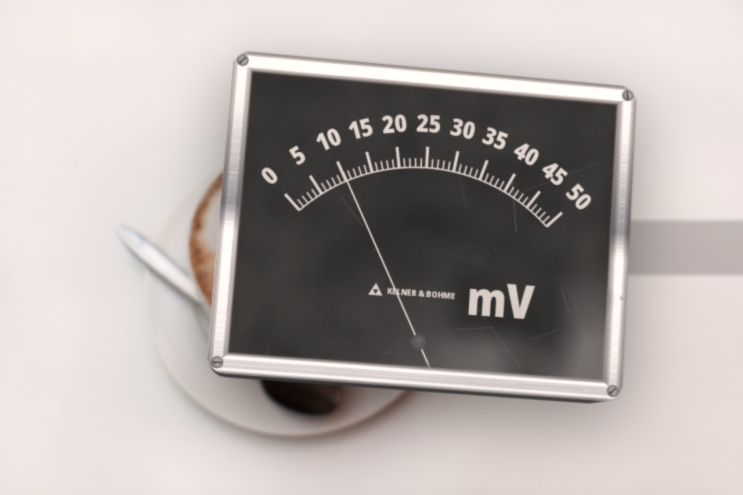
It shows 10mV
